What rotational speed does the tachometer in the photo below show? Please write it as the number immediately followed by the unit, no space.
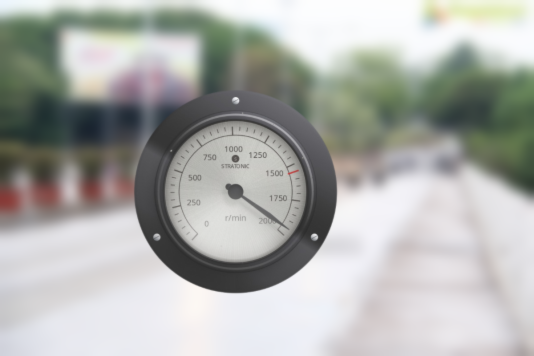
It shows 1950rpm
